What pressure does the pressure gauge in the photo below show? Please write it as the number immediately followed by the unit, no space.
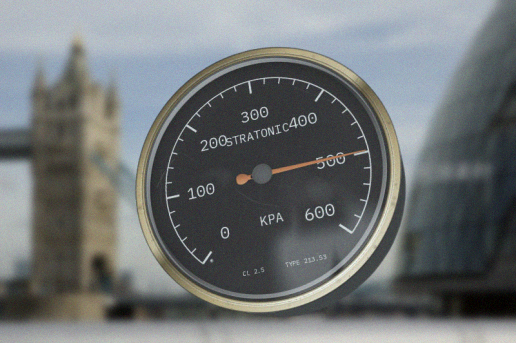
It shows 500kPa
